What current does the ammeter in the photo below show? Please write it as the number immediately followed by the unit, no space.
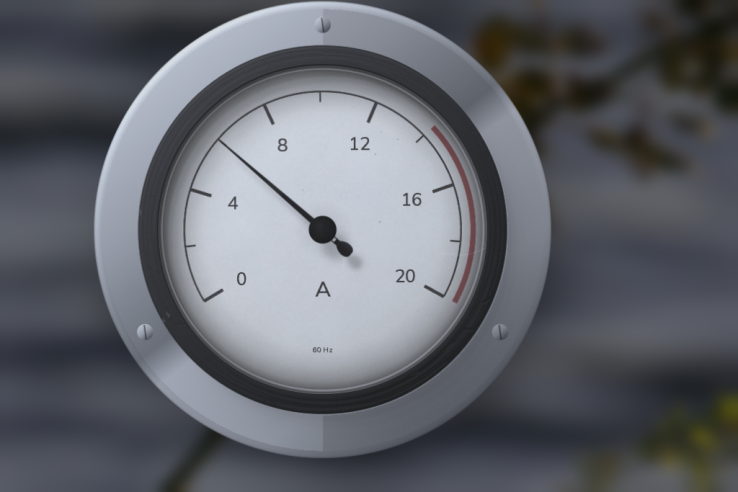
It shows 6A
